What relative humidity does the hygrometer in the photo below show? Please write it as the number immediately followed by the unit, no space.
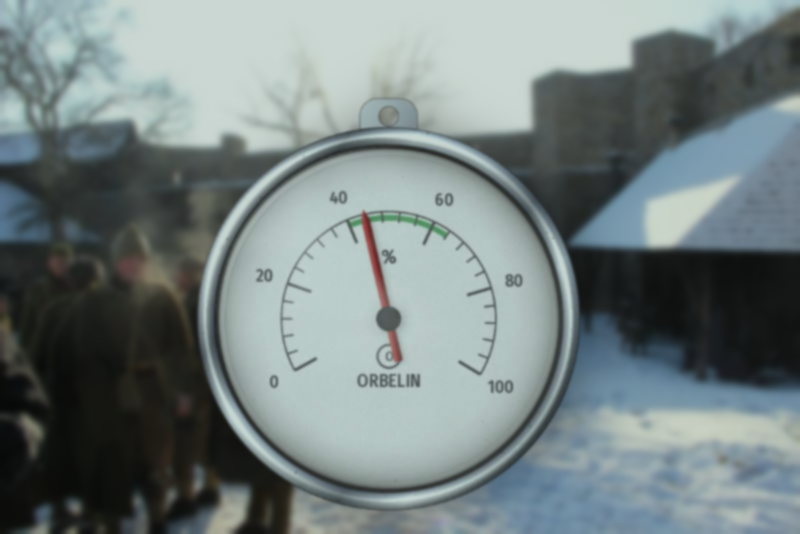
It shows 44%
